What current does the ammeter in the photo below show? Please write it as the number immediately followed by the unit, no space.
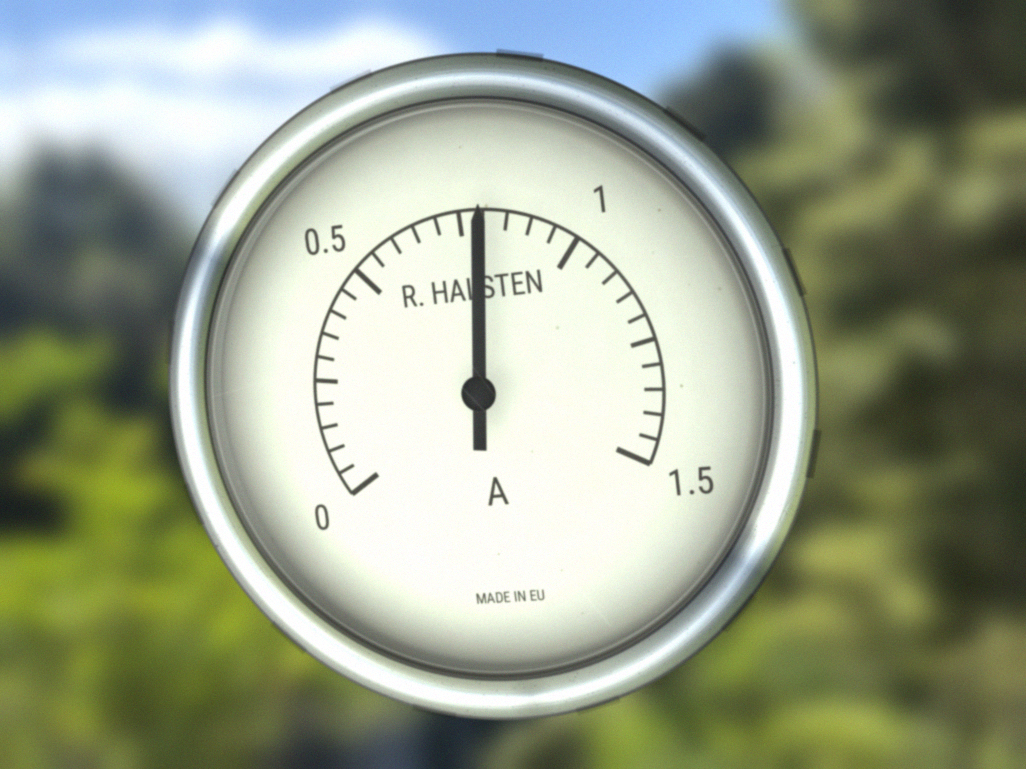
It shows 0.8A
